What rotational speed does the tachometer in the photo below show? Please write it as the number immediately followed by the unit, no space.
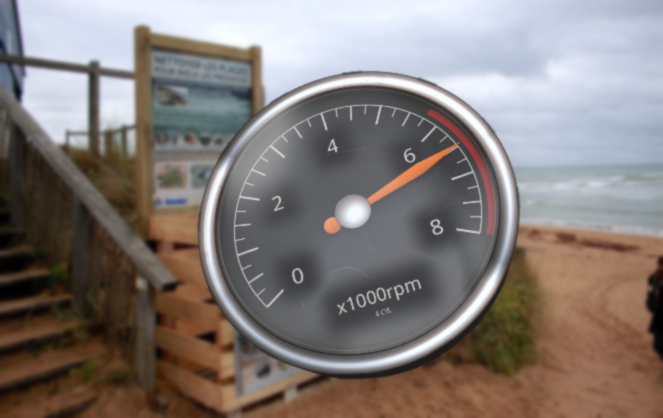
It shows 6500rpm
